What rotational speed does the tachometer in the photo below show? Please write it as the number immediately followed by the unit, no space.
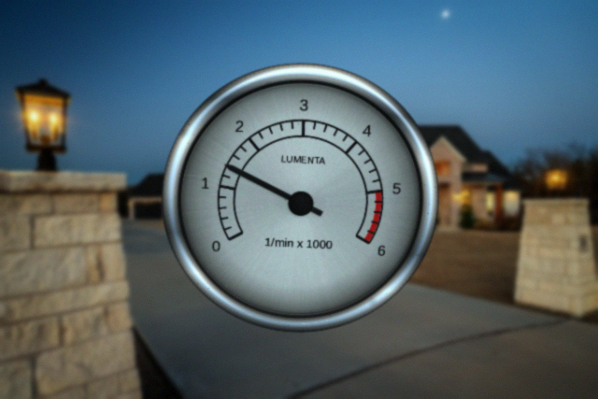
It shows 1400rpm
